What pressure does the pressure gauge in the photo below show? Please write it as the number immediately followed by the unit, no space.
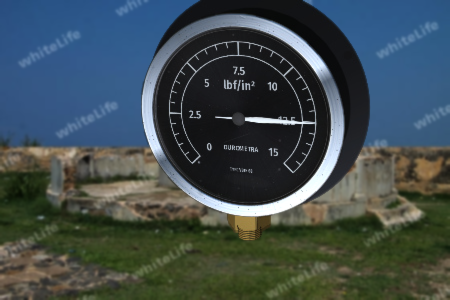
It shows 12.5psi
